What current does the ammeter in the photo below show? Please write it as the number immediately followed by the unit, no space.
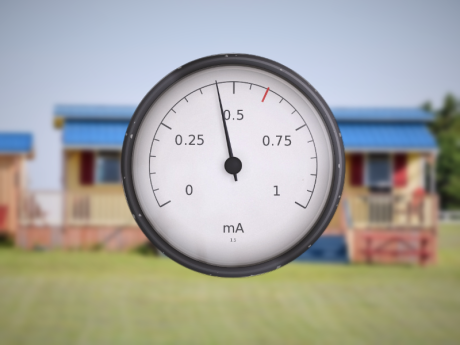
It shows 0.45mA
